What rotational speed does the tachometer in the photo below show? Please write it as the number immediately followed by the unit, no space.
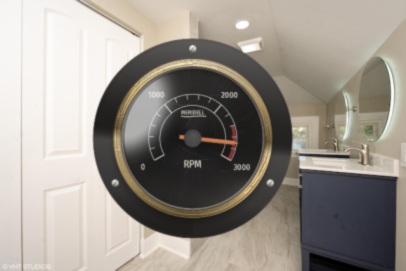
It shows 2700rpm
